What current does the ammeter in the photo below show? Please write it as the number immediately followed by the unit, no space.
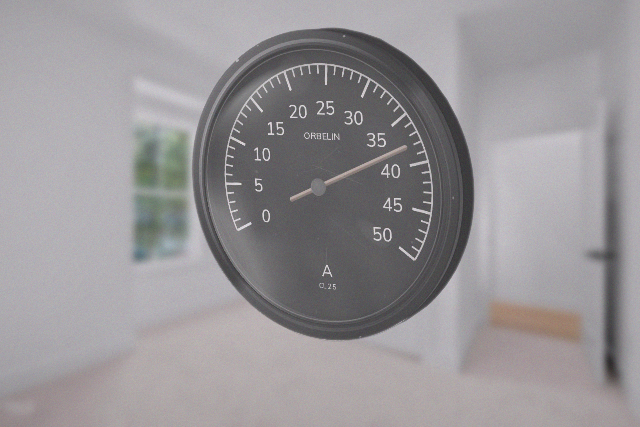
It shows 38A
